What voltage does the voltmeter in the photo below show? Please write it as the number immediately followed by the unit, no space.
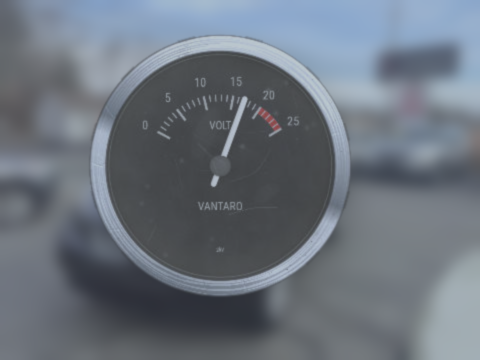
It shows 17V
